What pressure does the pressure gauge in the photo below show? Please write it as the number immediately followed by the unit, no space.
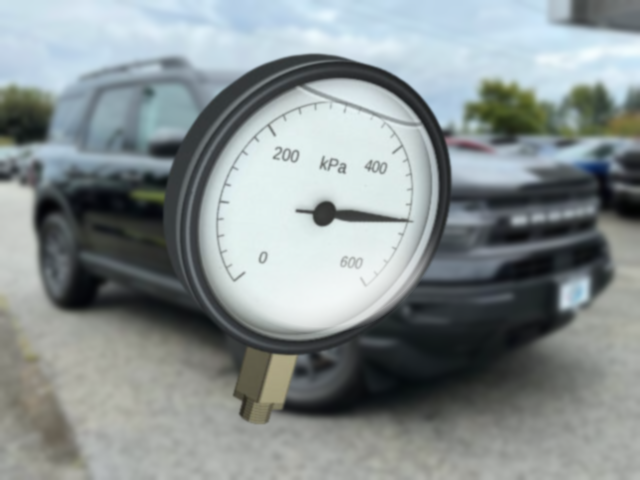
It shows 500kPa
